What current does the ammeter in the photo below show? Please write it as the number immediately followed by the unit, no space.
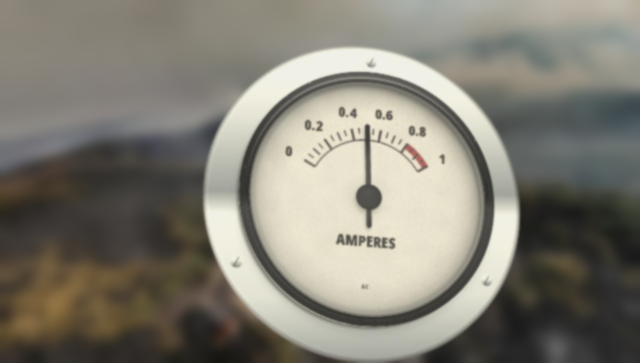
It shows 0.5A
